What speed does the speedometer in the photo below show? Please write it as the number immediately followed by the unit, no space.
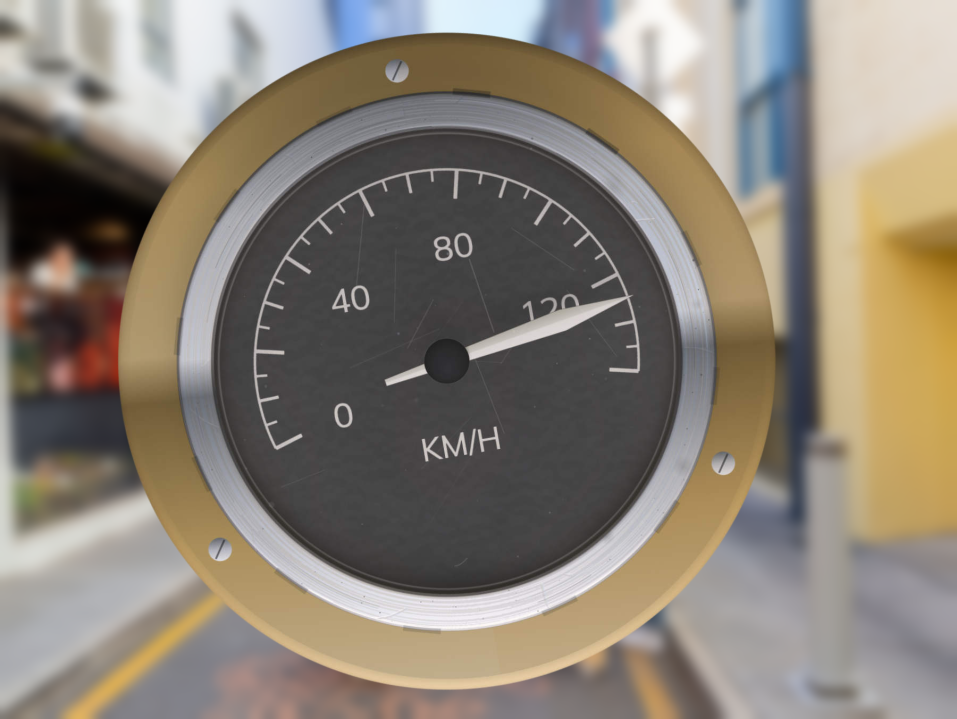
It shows 125km/h
